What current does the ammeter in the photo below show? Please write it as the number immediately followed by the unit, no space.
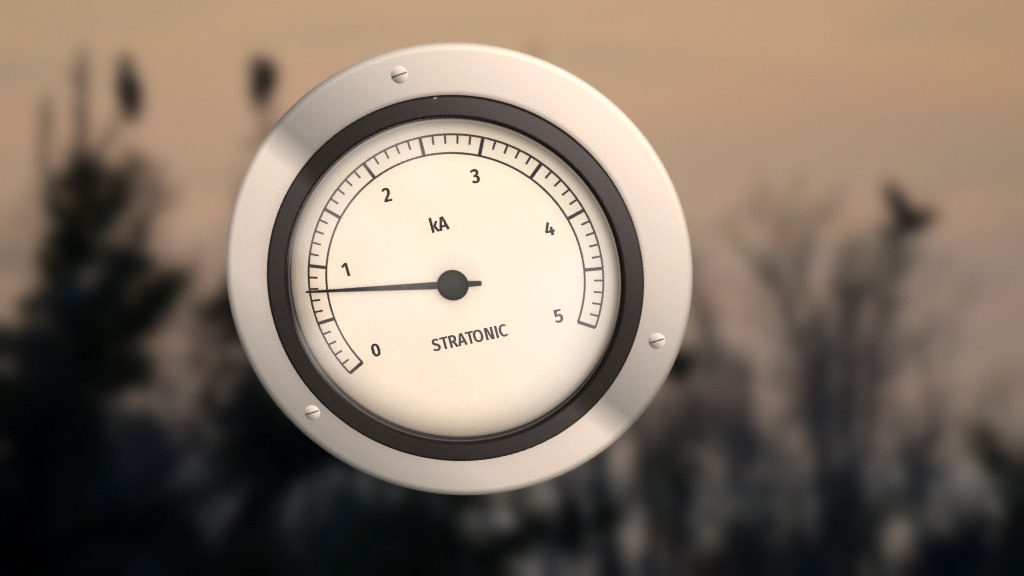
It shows 0.8kA
